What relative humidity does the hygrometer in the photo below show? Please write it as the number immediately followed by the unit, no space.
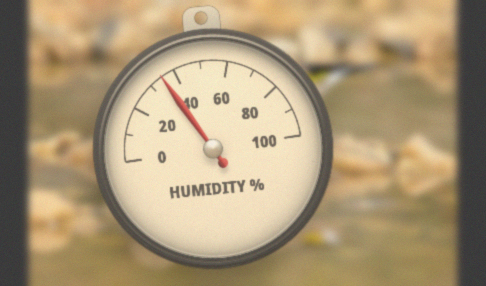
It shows 35%
